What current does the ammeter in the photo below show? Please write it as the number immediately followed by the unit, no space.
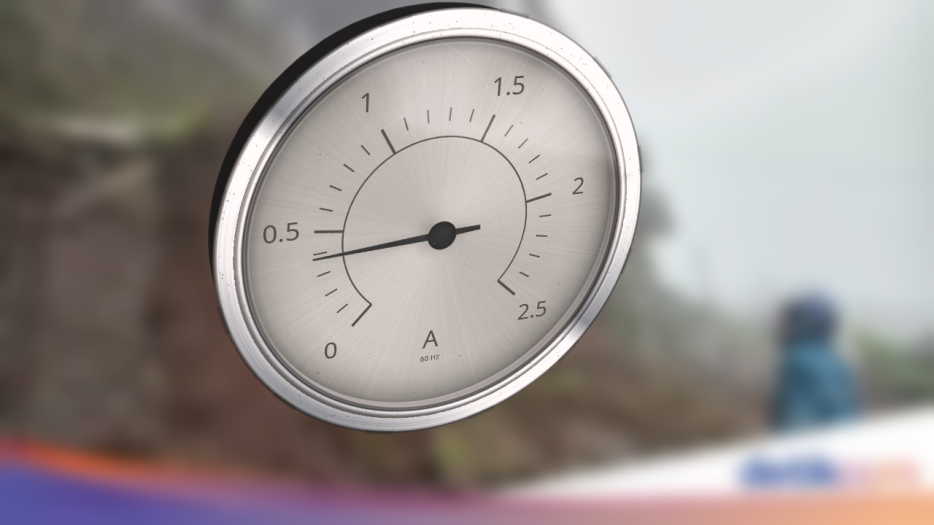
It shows 0.4A
